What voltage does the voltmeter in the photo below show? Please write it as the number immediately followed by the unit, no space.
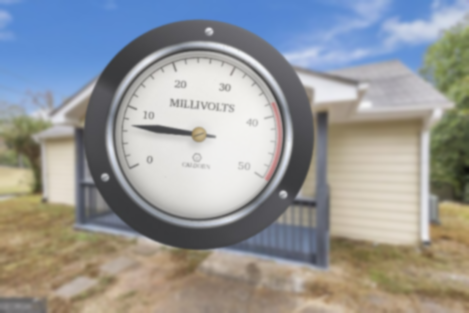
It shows 7mV
